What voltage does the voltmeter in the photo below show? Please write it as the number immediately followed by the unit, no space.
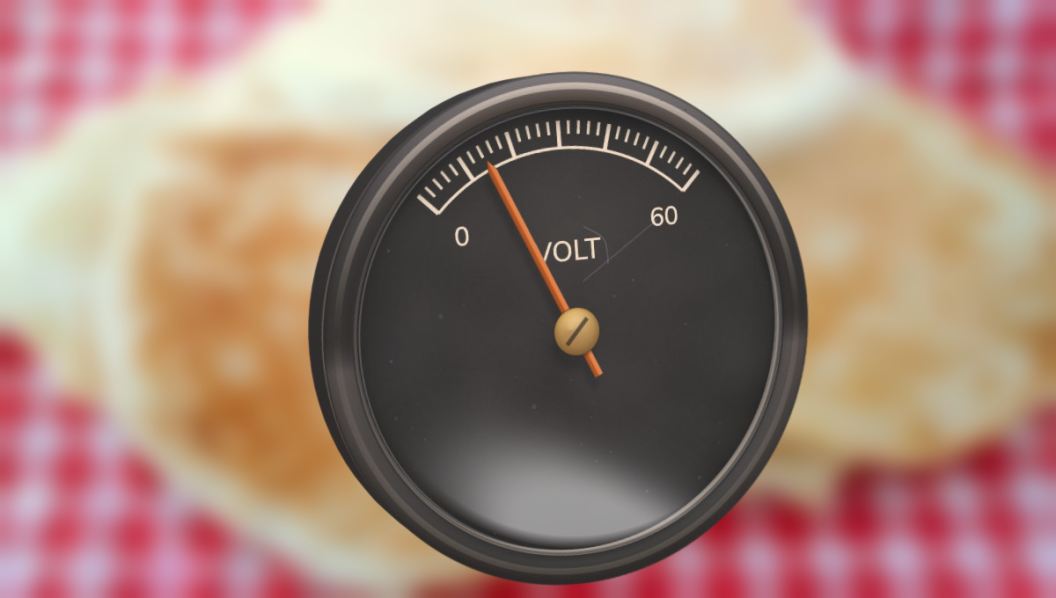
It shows 14V
